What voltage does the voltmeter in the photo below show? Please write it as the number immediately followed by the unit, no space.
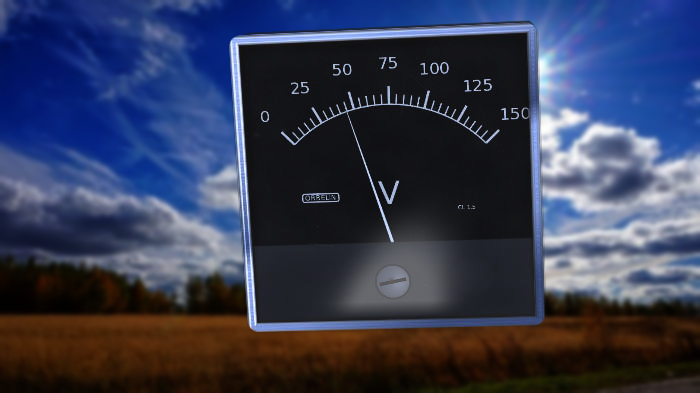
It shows 45V
